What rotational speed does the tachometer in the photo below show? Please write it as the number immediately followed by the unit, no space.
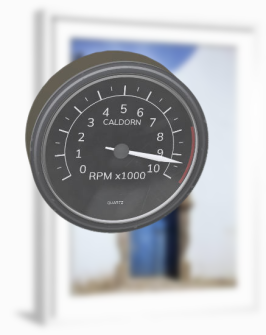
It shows 9250rpm
